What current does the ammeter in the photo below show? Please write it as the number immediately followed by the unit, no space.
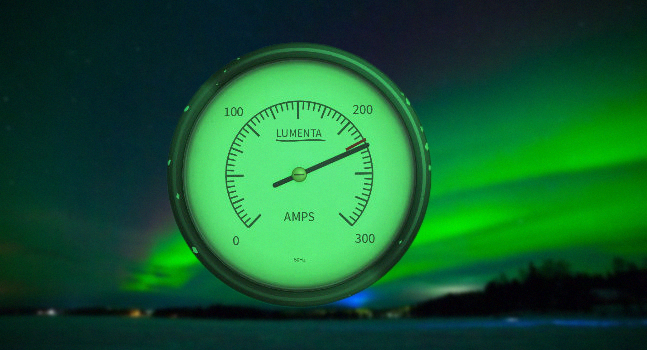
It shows 225A
